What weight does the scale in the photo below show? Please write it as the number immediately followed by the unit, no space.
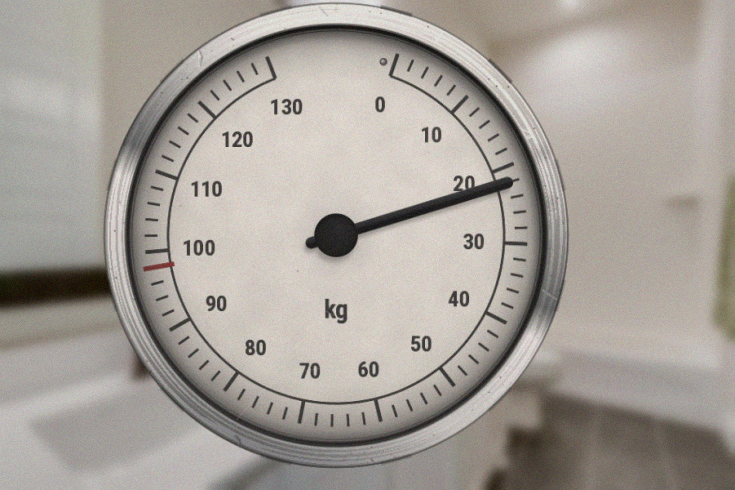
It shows 22kg
